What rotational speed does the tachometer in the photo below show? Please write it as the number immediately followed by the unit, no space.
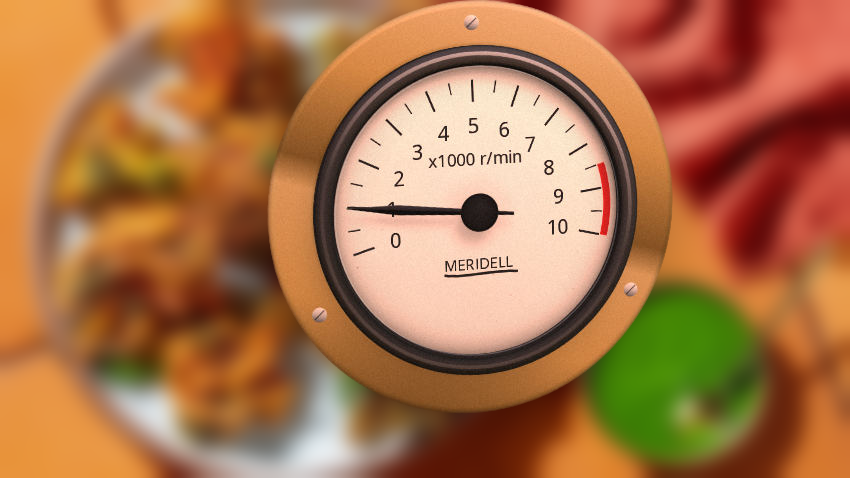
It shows 1000rpm
